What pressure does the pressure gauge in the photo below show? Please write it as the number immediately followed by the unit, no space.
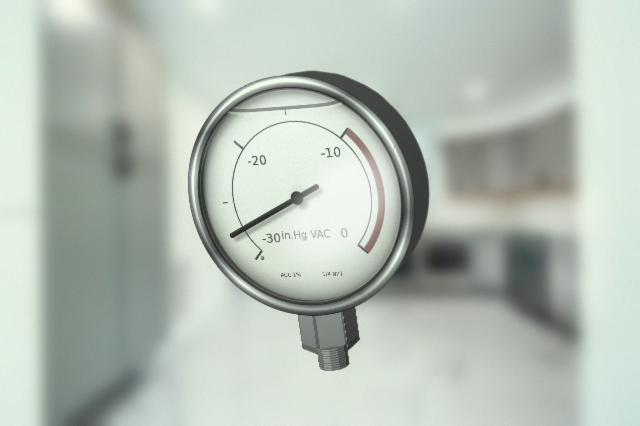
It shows -27.5inHg
